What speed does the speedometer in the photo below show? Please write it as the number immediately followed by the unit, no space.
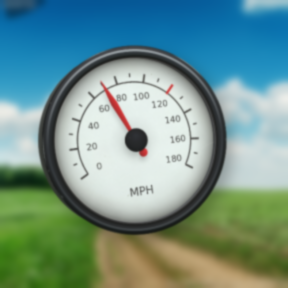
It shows 70mph
